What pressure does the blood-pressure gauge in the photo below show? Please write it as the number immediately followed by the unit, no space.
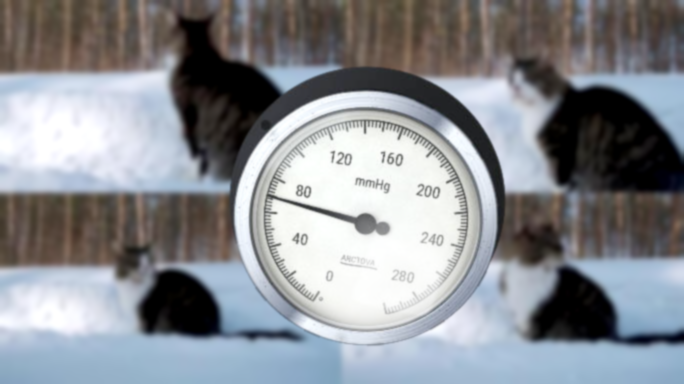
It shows 70mmHg
